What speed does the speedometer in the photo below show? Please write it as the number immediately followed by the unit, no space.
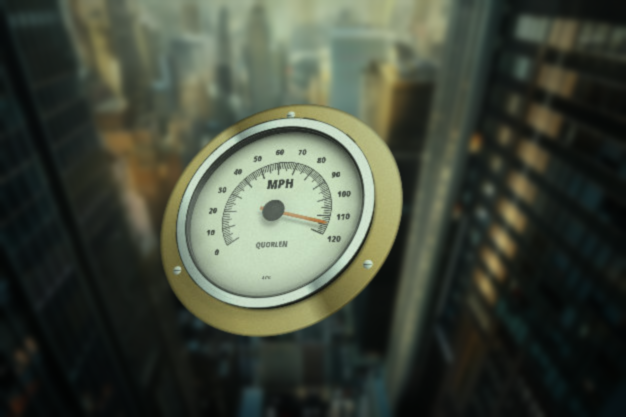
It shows 115mph
